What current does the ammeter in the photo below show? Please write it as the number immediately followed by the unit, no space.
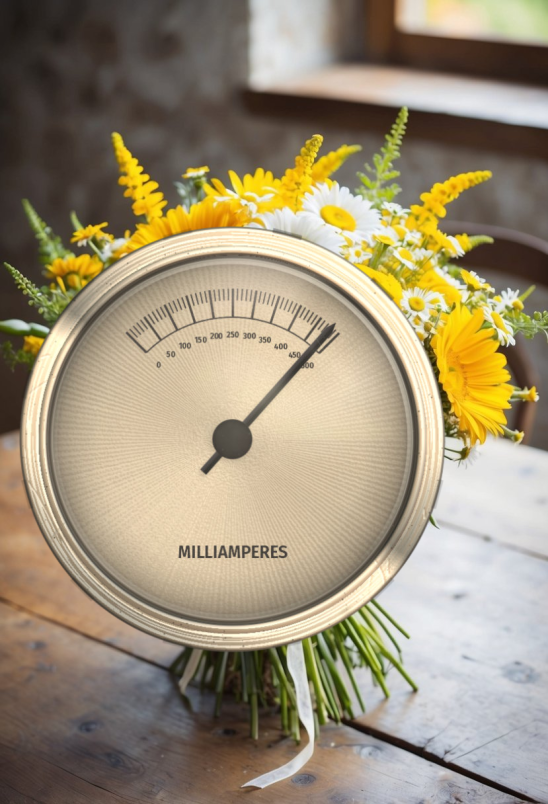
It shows 480mA
